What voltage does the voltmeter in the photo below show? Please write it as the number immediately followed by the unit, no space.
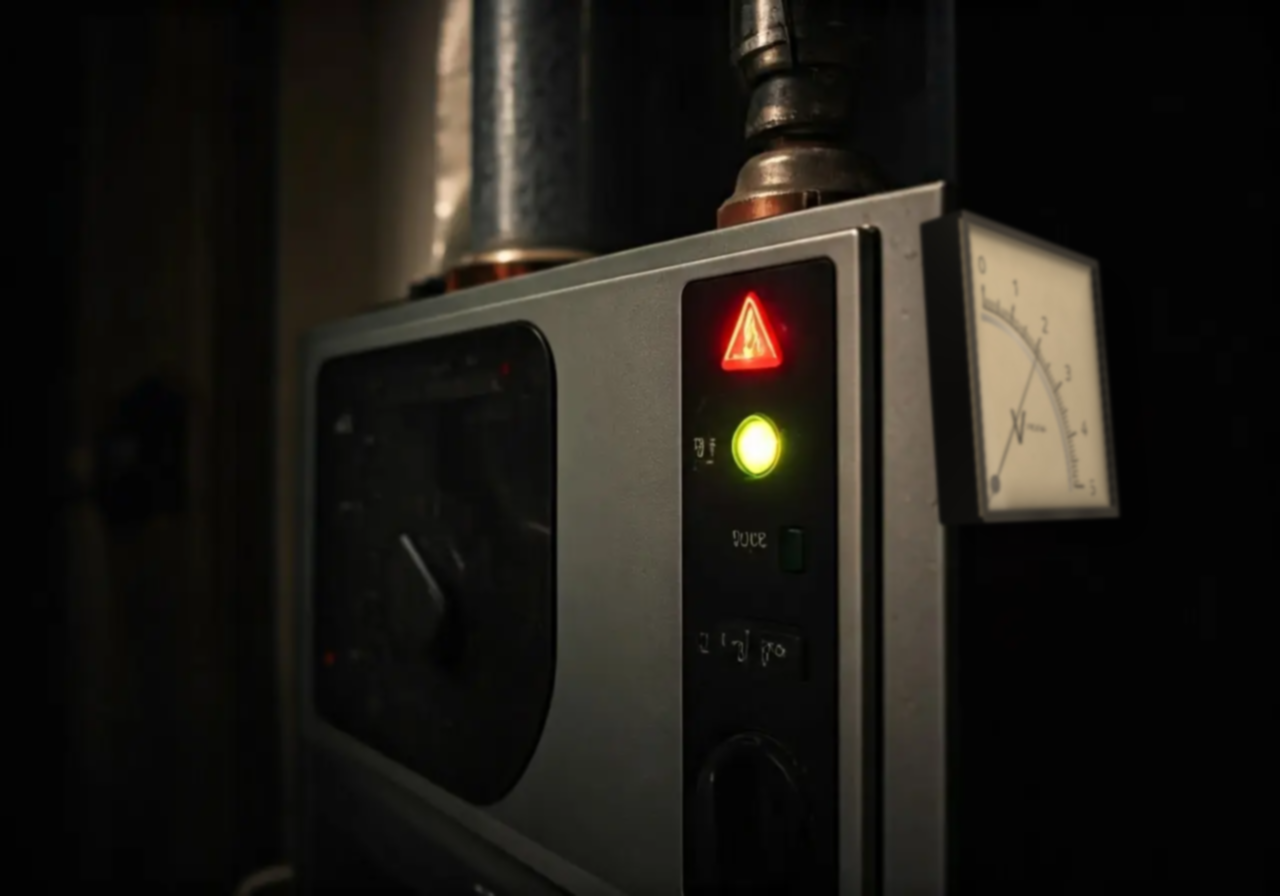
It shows 2V
